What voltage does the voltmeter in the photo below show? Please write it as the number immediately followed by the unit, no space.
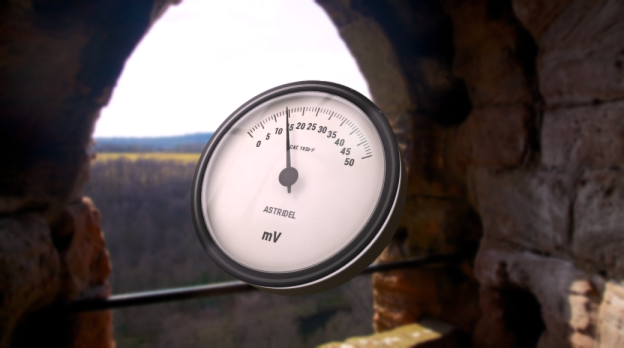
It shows 15mV
